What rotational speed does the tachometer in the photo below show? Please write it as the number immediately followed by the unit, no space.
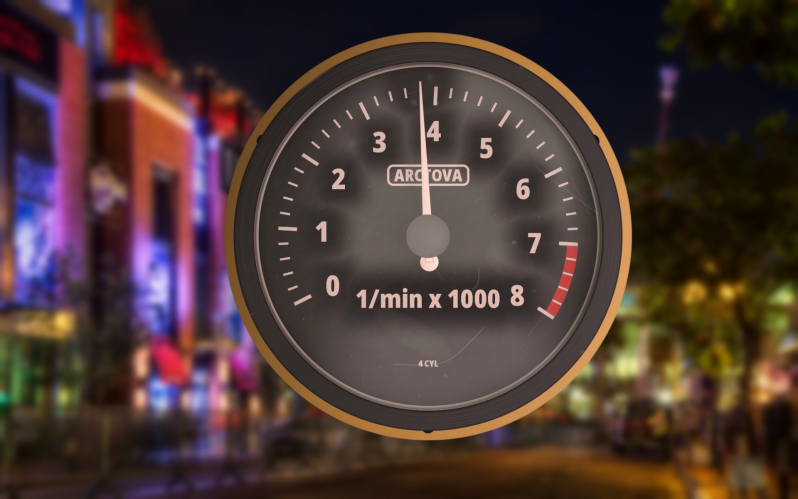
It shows 3800rpm
